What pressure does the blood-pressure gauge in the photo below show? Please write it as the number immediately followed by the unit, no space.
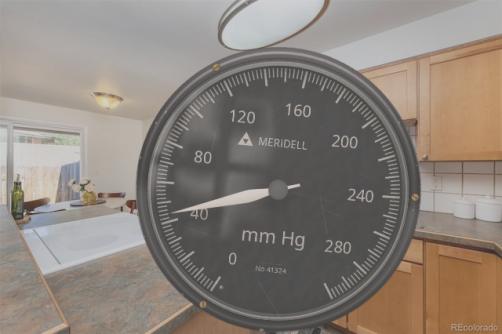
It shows 44mmHg
